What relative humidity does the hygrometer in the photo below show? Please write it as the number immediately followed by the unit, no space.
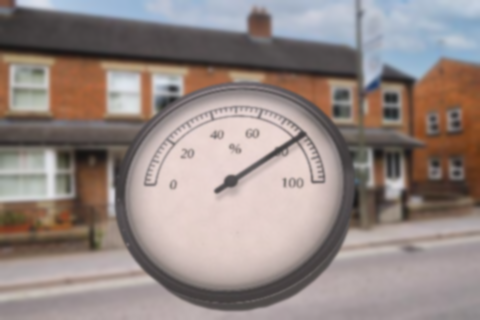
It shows 80%
